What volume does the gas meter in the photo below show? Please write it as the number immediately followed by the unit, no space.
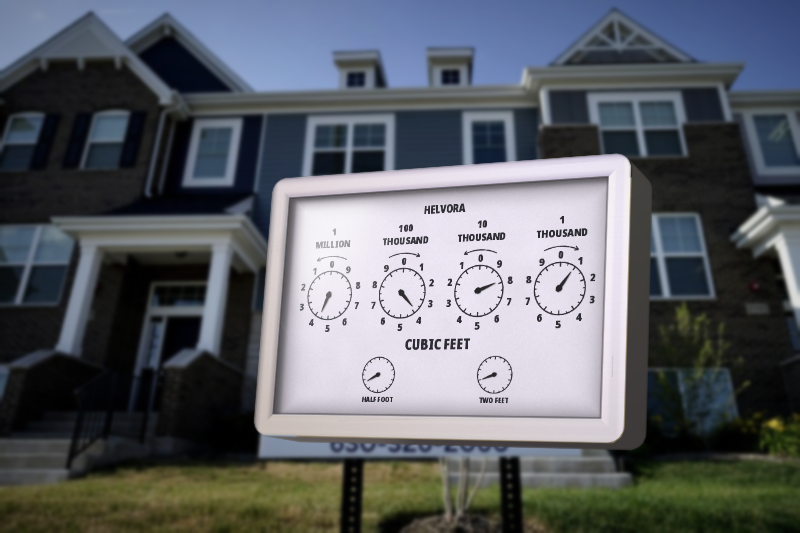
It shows 438100ft³
